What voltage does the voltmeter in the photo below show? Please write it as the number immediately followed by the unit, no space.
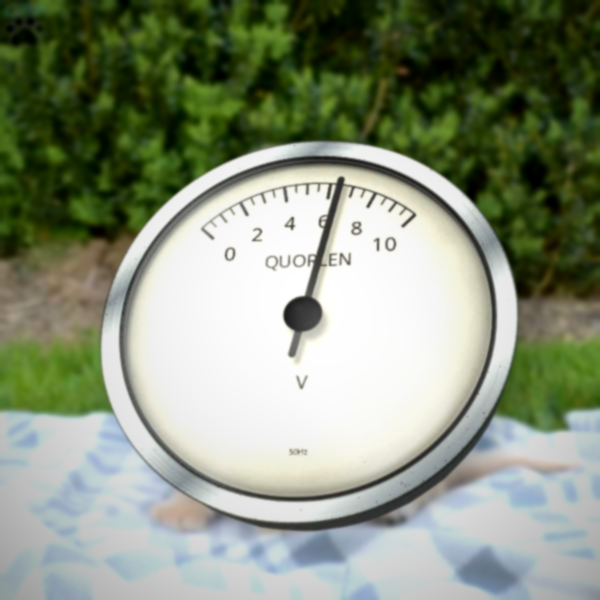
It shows 6.5V
